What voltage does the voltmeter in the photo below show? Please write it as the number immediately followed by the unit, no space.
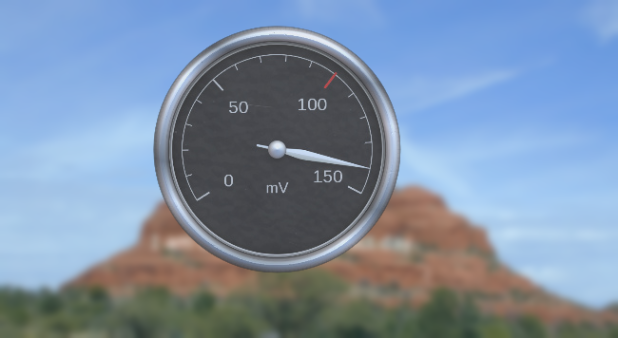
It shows 140mV
